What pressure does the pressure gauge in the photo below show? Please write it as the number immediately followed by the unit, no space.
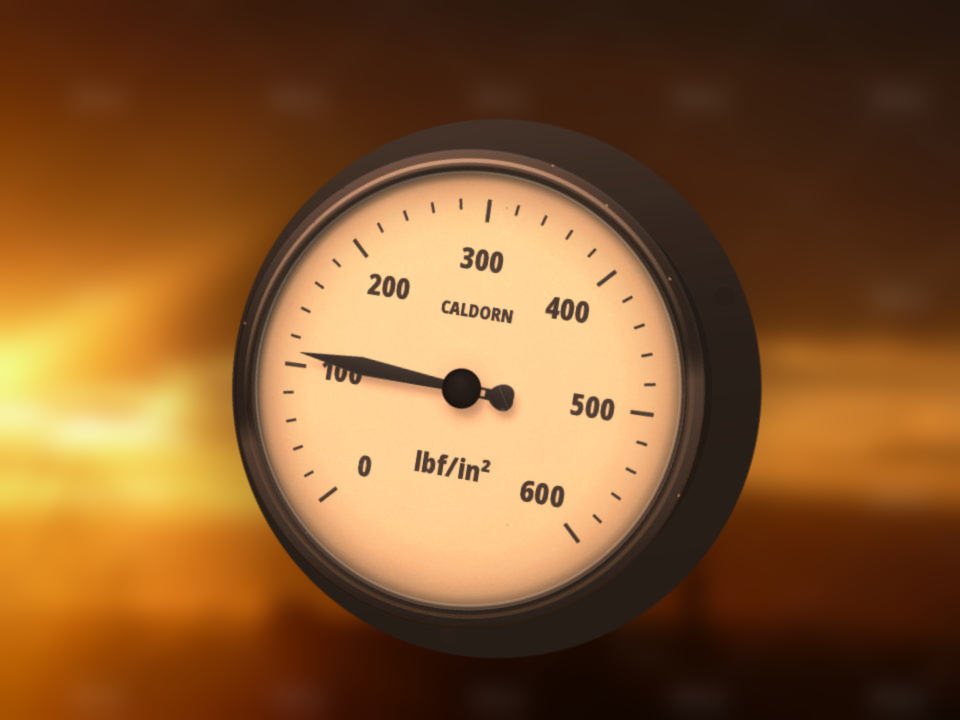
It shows 110psi
